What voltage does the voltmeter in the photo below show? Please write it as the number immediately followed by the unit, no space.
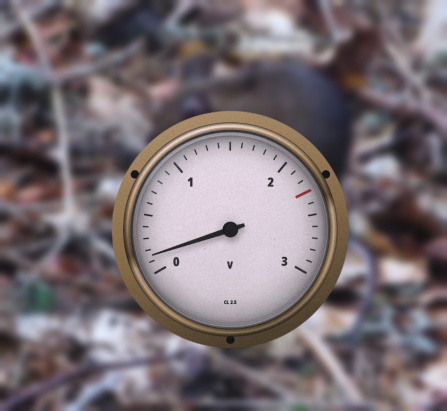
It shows 0.15V
